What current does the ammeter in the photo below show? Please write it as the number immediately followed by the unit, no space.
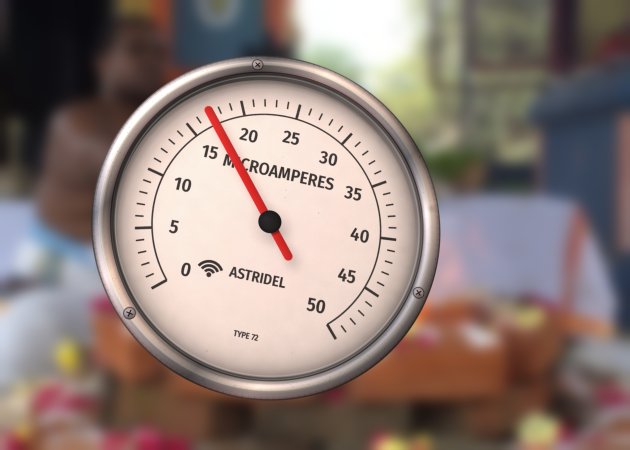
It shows 17µA
